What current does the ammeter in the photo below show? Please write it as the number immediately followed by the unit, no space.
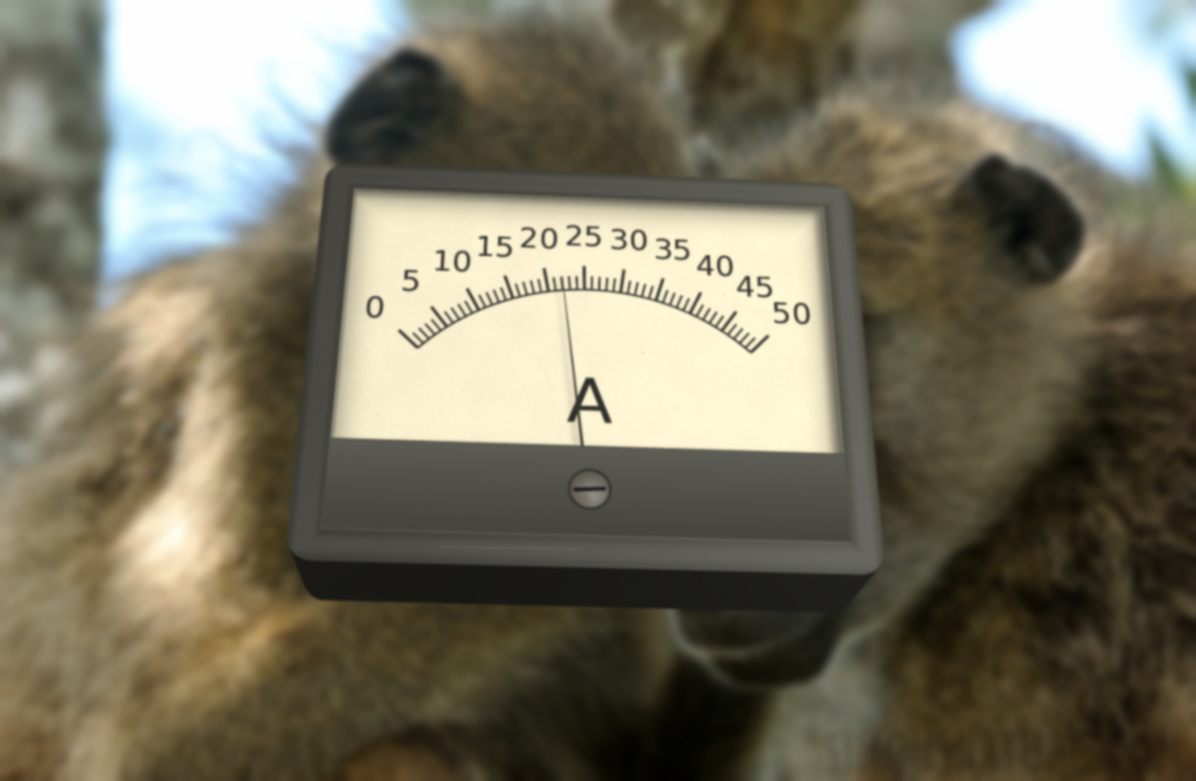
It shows 22A
